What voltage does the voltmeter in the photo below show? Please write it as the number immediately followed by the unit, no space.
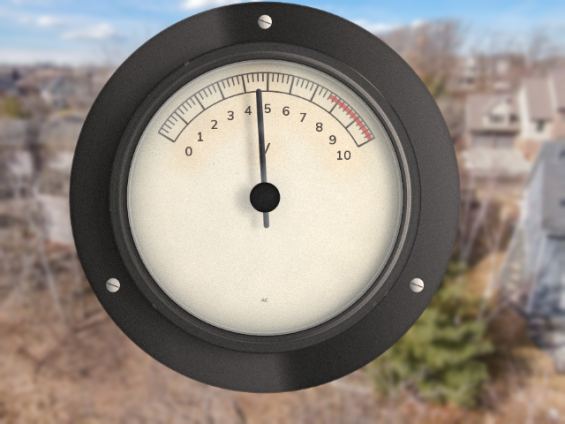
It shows 4.6V
